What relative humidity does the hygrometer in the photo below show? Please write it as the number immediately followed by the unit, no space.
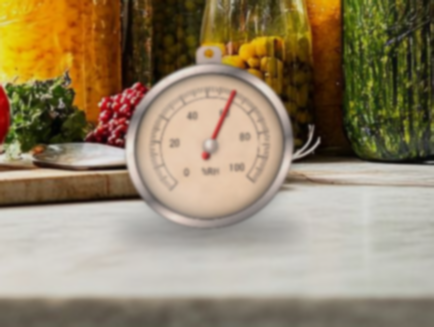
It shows 60%
